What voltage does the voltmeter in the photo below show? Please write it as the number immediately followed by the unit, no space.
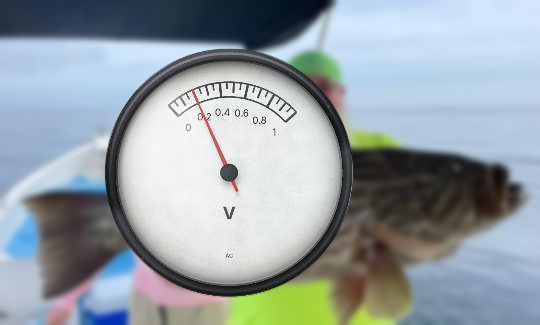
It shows 0.2V
